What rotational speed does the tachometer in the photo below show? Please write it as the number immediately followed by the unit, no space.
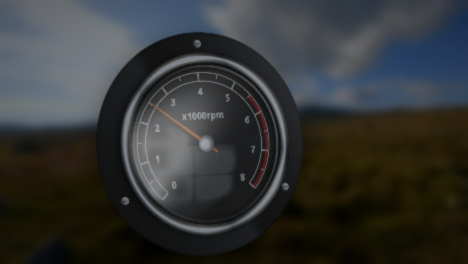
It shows 2500rpm
